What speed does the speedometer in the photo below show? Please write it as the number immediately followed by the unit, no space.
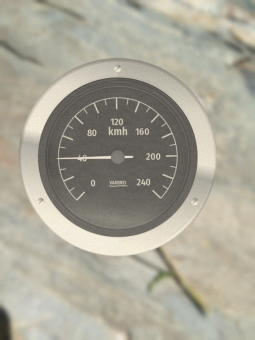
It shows 40km/h
